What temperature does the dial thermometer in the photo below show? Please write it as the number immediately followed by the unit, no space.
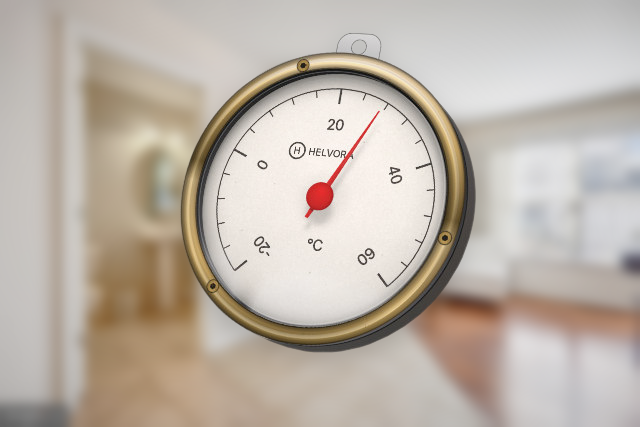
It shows 28°C
